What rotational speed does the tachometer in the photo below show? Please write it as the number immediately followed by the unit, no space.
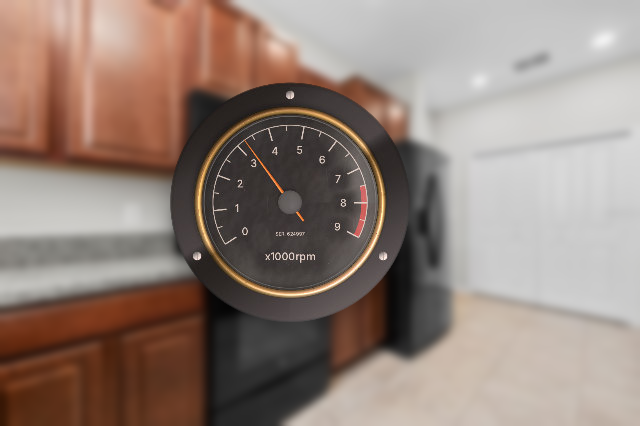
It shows 3250rpm
